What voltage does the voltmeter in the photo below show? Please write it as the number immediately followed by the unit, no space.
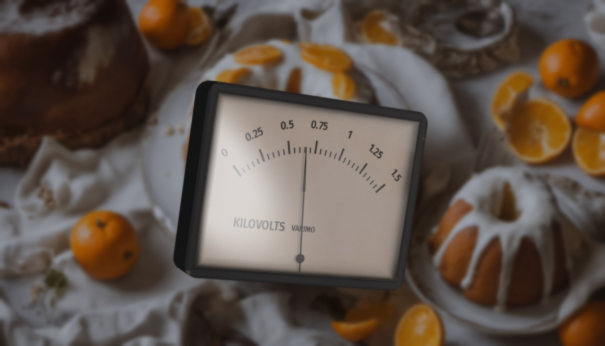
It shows 0.65kV
